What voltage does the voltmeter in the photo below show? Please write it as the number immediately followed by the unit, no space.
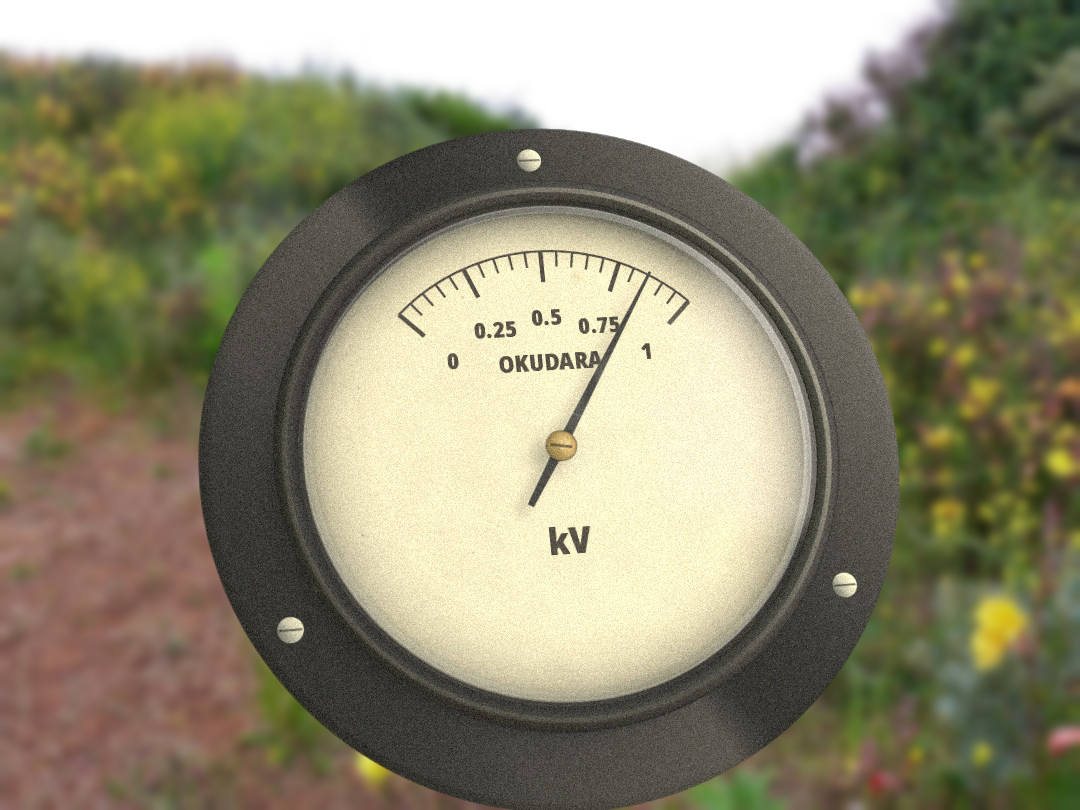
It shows 0.85kV
